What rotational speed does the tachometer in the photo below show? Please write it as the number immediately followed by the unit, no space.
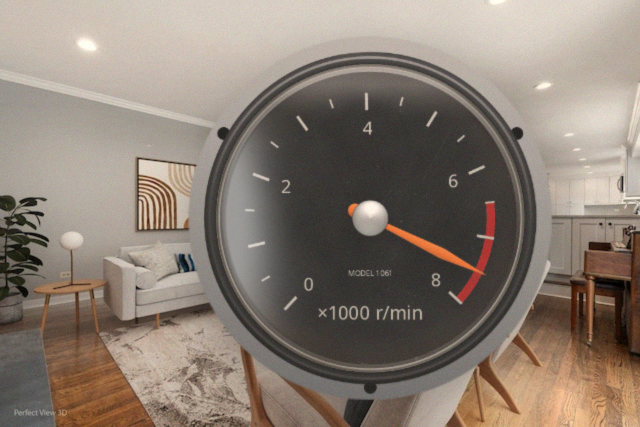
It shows 7500rpm
